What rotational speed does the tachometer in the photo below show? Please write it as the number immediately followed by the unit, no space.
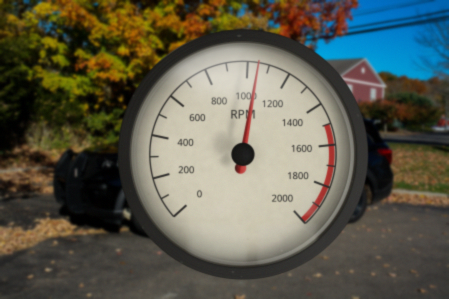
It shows 1050rpm
